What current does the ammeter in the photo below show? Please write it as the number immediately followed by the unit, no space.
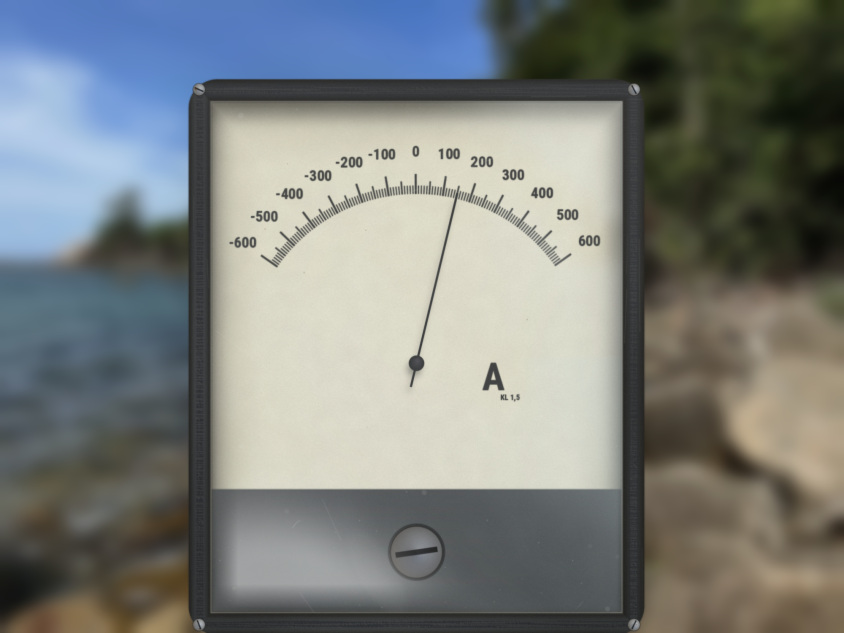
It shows 150A
